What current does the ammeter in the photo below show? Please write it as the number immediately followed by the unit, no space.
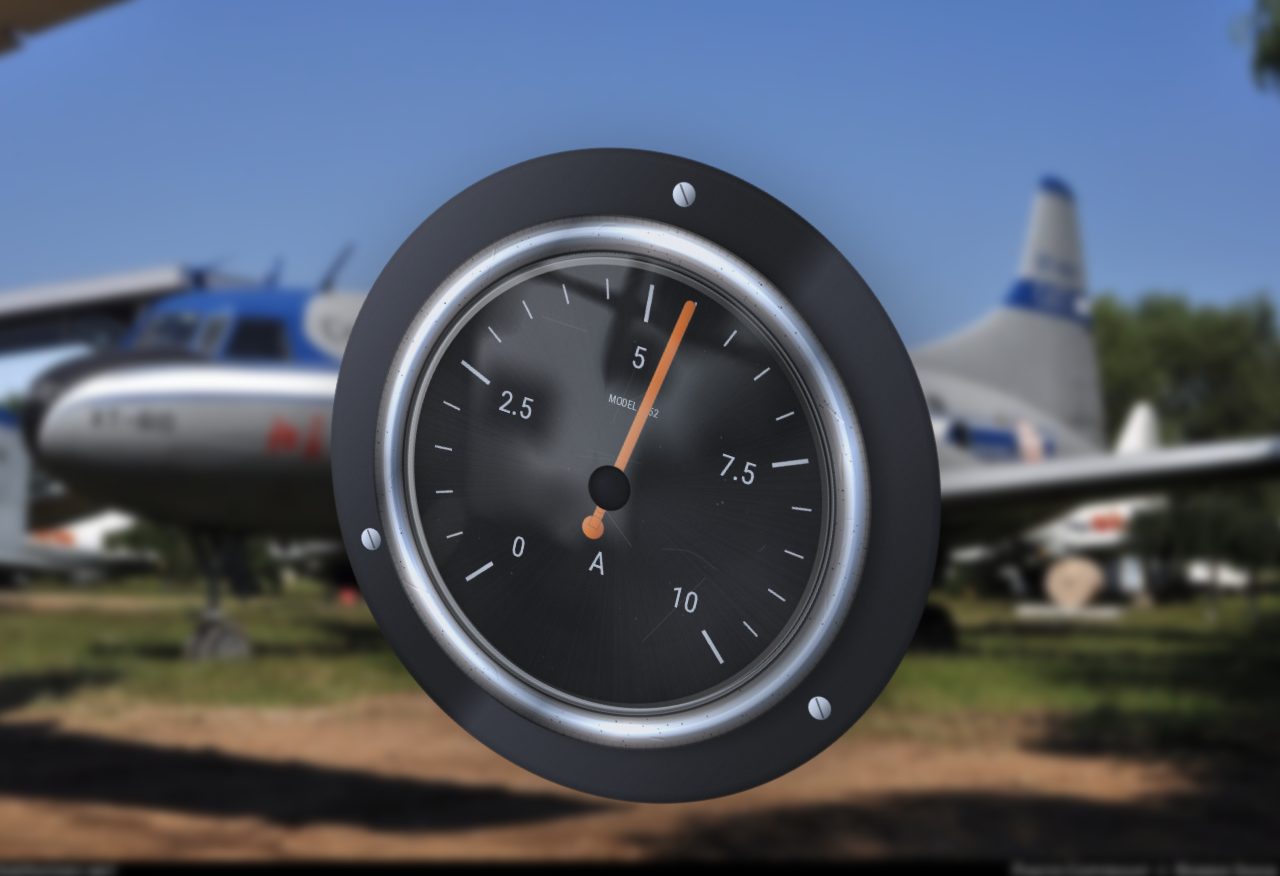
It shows 5.5A
